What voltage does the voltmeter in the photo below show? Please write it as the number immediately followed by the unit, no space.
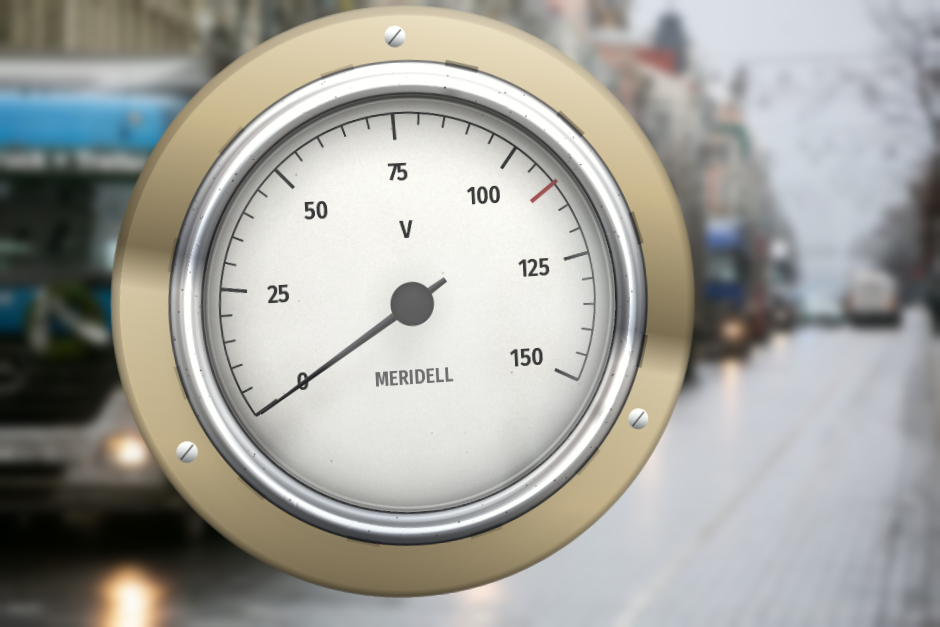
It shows 0V
